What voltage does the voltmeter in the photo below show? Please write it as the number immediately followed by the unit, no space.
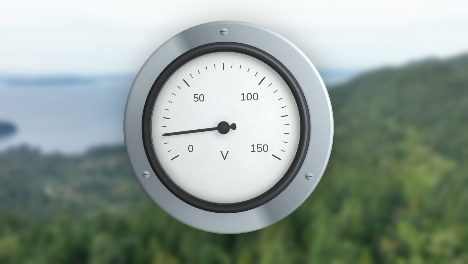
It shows 15V
